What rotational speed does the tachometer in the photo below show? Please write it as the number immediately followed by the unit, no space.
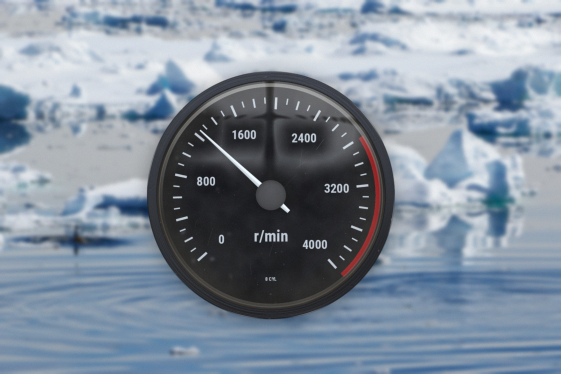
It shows 1250rpm
